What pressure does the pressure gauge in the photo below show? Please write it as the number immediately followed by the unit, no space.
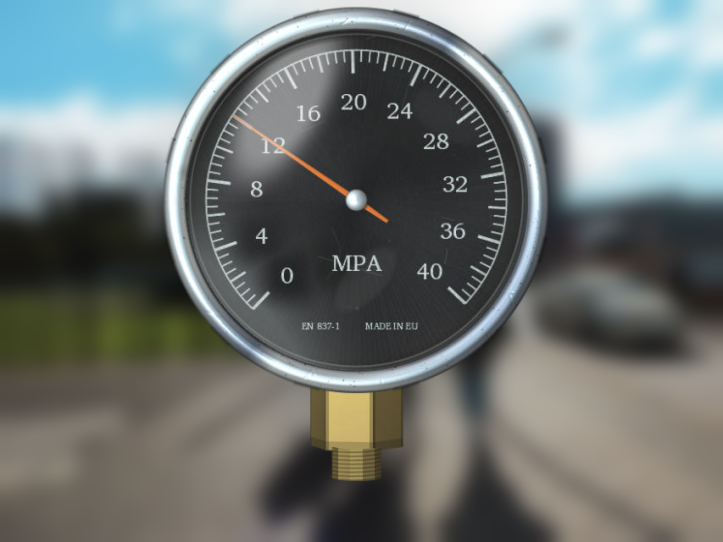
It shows 12MPa
